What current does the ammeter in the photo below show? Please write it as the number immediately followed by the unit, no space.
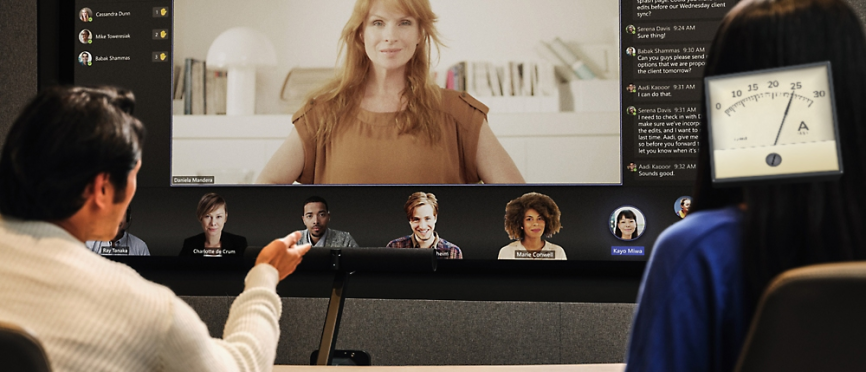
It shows 25A
